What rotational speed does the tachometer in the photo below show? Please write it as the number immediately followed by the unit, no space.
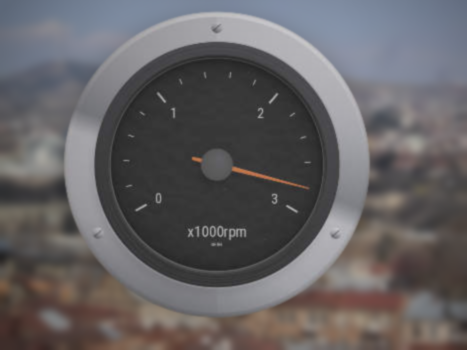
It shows 2800rpm
